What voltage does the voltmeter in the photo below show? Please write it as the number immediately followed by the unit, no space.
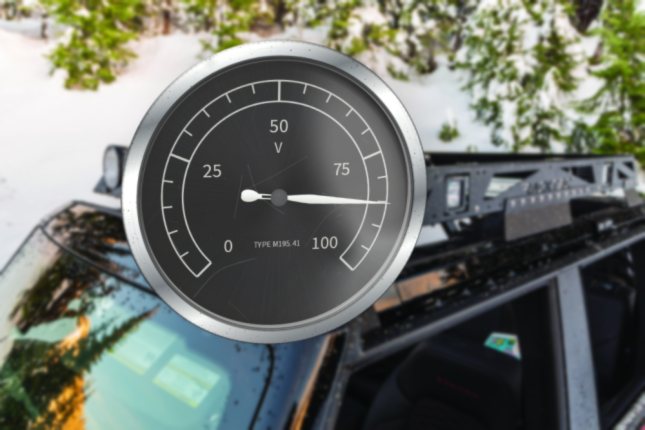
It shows 85V
